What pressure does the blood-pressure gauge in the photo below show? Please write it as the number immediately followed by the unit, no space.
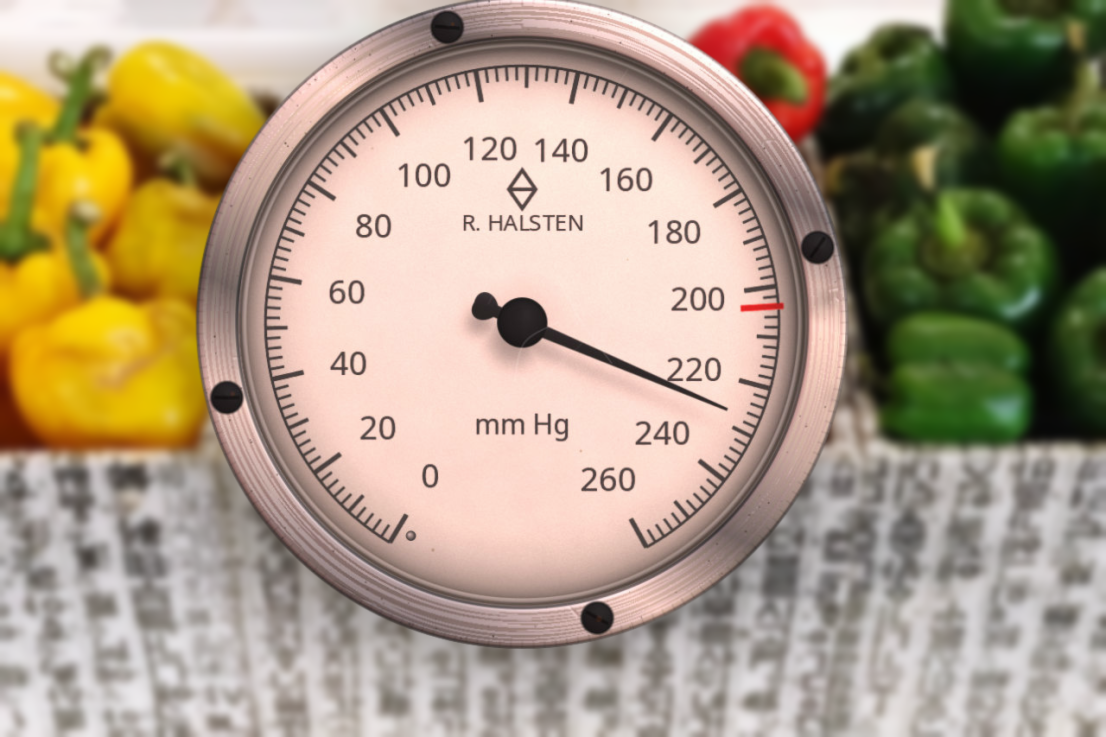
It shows 227mmHg
